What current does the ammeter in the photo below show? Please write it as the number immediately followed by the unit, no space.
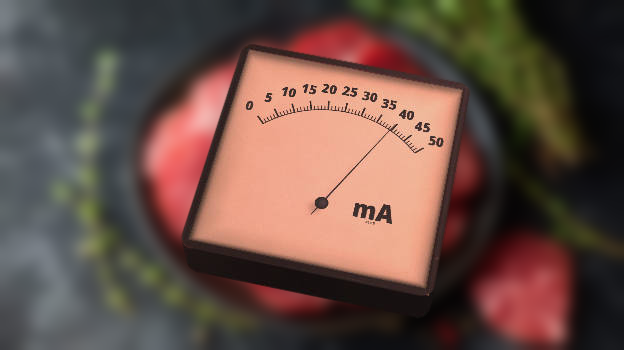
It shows 40mA
